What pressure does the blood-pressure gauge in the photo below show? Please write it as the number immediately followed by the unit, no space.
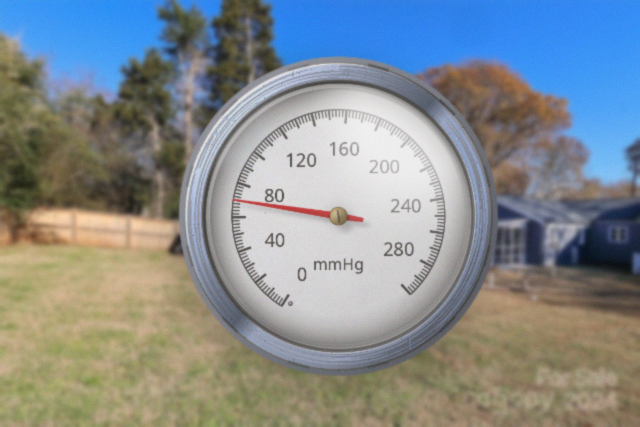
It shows 70mmHg
